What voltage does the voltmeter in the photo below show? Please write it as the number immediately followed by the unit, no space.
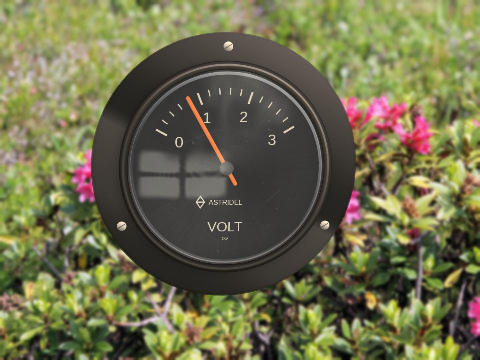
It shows 0.8V
